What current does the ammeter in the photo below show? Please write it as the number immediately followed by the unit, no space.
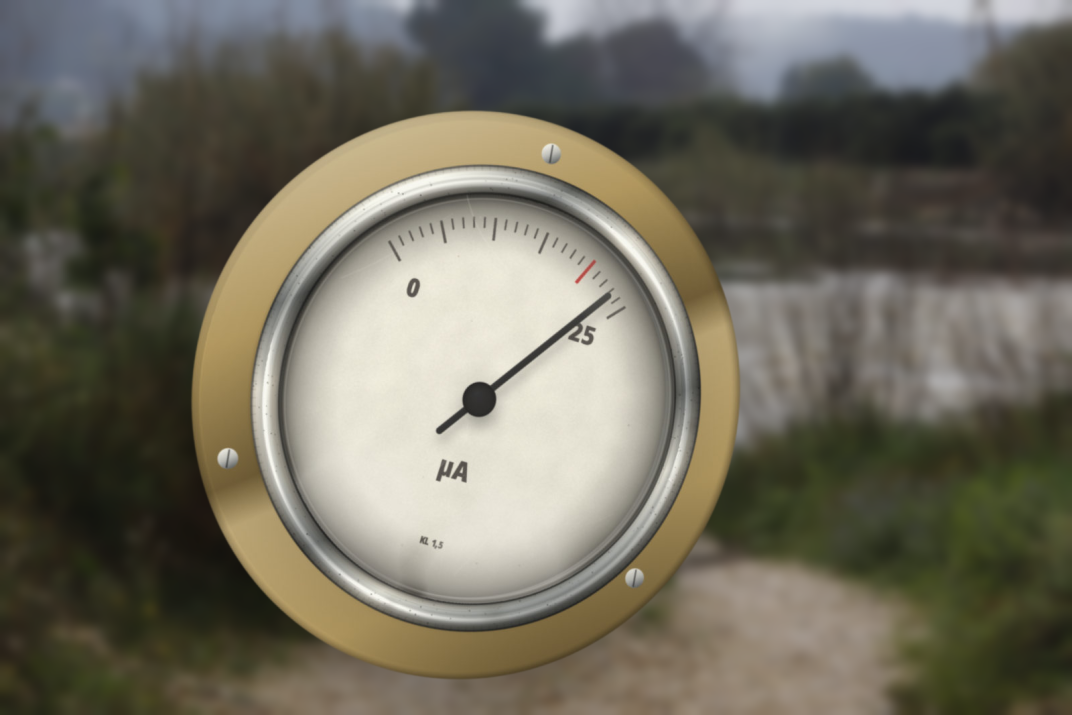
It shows 23µA
